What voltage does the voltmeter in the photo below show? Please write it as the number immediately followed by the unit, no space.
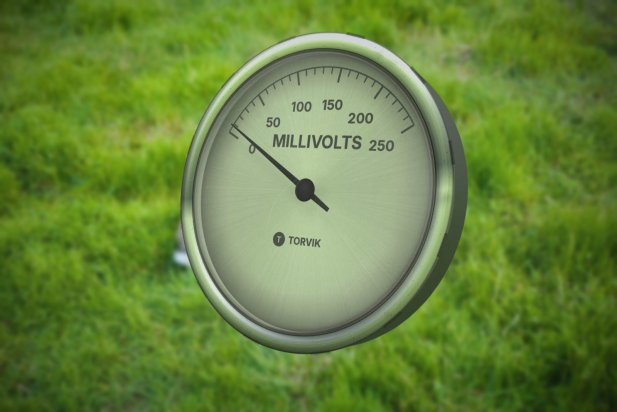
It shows 10mV
